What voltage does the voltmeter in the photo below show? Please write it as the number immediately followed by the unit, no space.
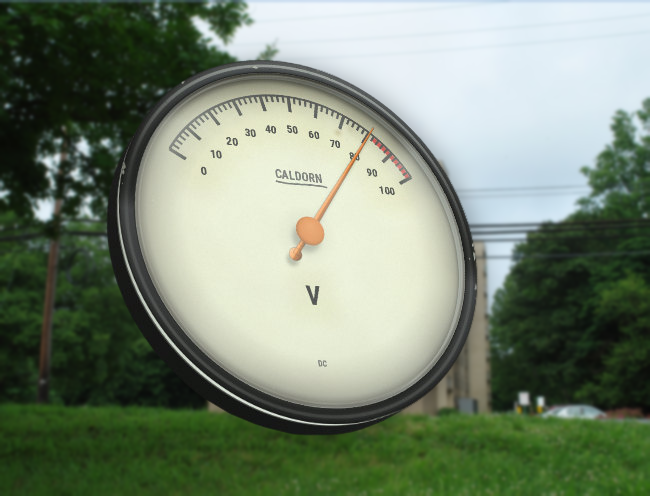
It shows 80V
